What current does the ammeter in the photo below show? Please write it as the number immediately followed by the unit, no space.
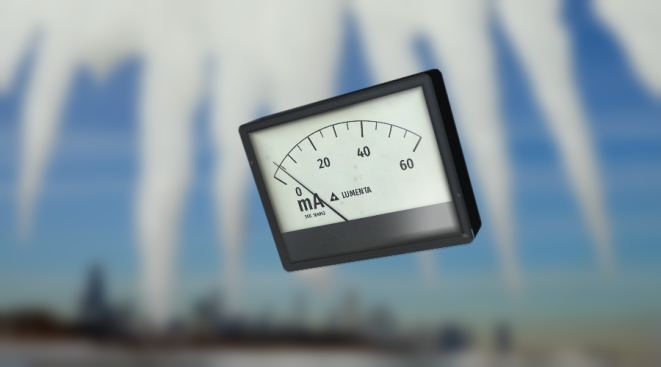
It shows 5mA
